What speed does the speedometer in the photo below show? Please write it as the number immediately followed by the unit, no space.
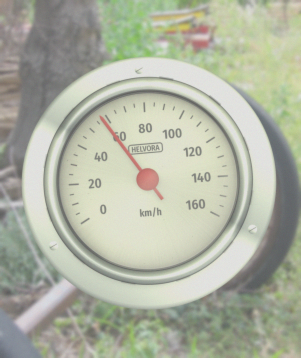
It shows 57.5km/h
